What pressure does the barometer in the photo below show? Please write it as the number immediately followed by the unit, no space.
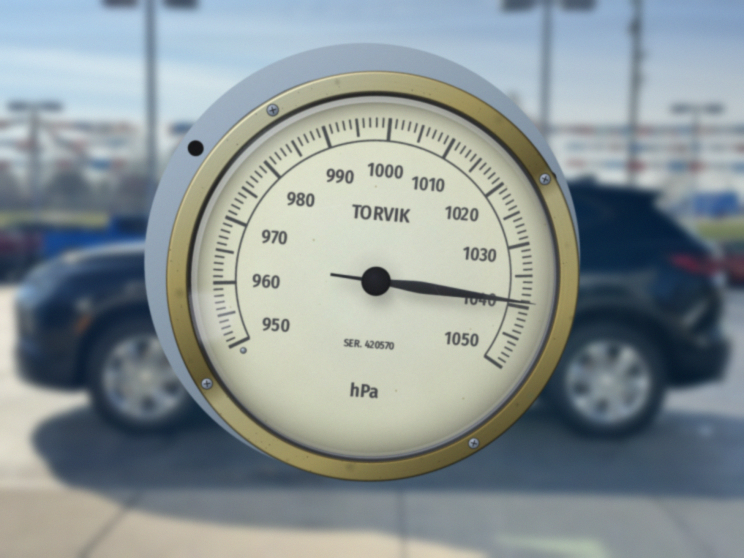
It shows 1039hPa
